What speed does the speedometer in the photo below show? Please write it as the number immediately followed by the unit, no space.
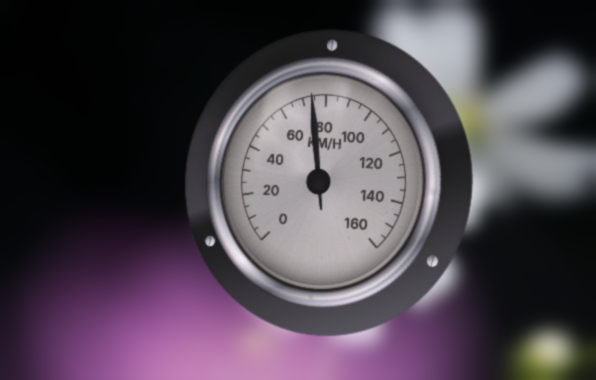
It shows 75km/h
